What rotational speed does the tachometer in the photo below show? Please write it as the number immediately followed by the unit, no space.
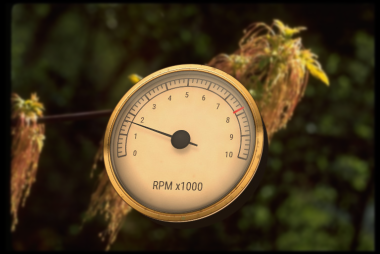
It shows 1600rpm
